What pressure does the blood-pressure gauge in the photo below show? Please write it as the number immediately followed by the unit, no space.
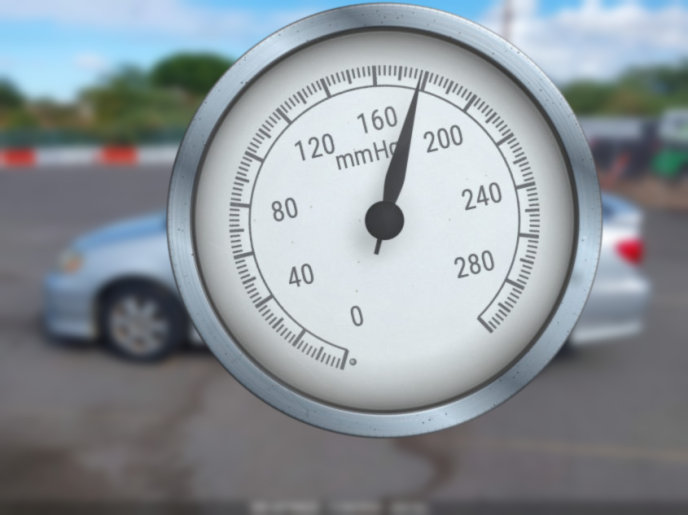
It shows 178mmHg
